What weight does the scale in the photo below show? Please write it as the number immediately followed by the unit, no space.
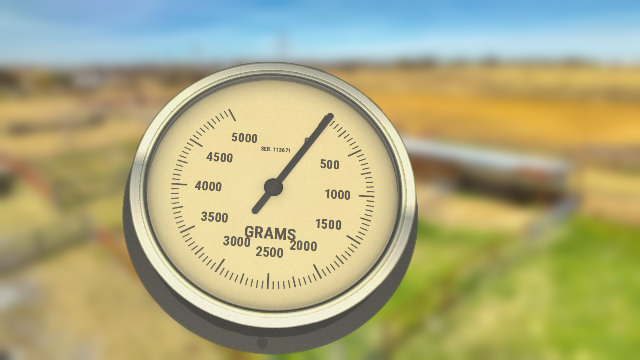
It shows 50g
